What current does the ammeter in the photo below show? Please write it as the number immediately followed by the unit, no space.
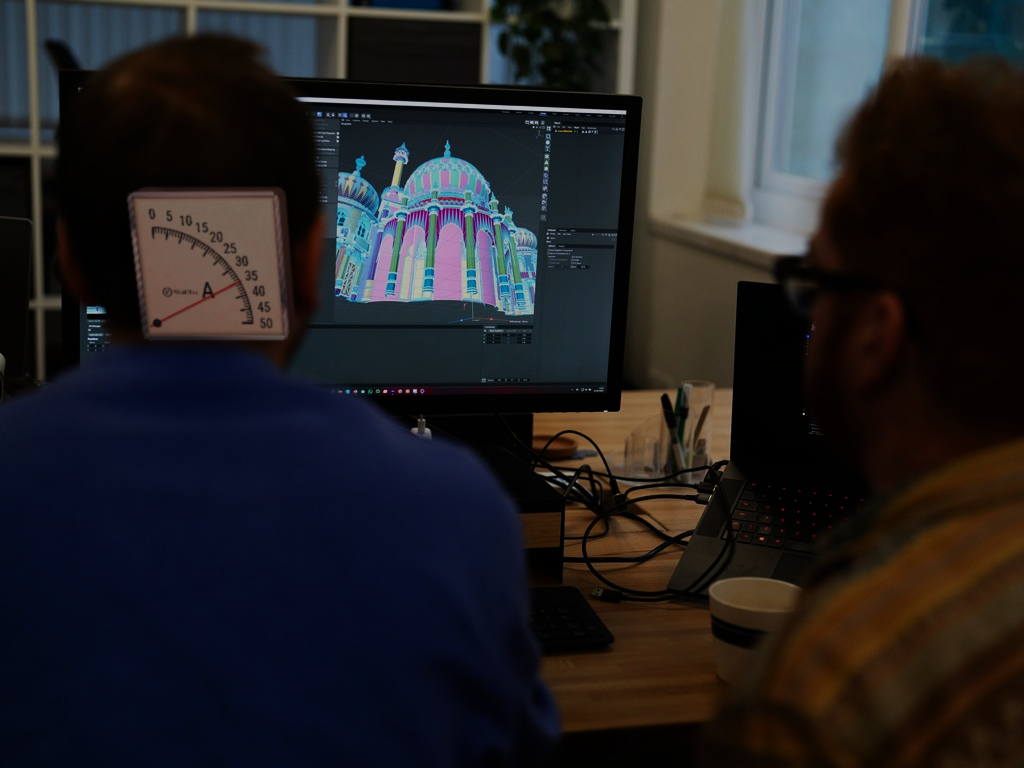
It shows 35A
